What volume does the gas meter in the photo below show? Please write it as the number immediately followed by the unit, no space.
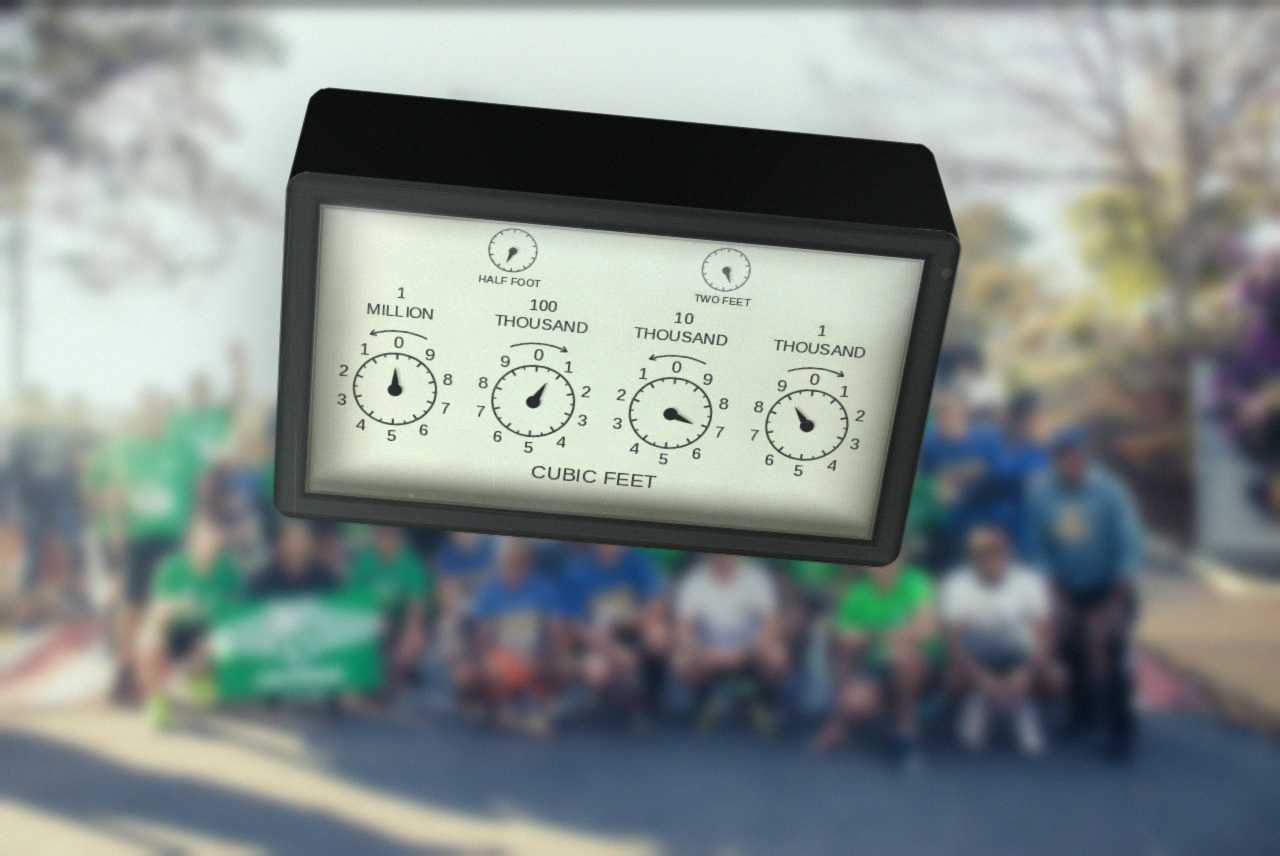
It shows 6900ft³
